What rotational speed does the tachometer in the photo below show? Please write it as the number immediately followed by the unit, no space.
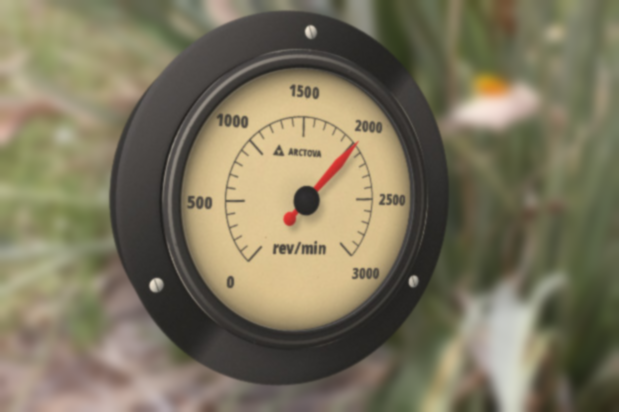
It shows 2000rpm
